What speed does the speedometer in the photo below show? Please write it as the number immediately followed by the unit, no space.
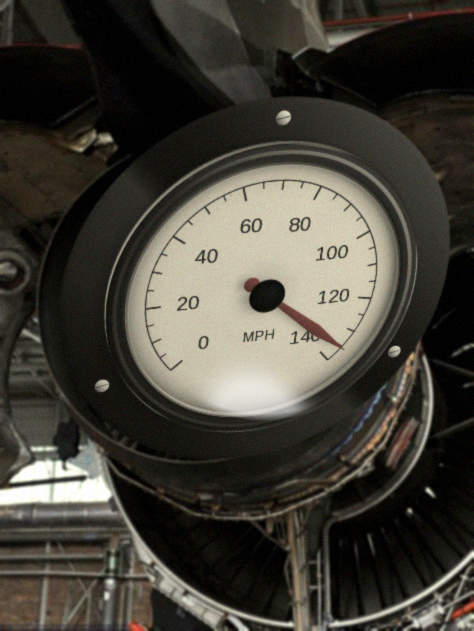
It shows 135mph
